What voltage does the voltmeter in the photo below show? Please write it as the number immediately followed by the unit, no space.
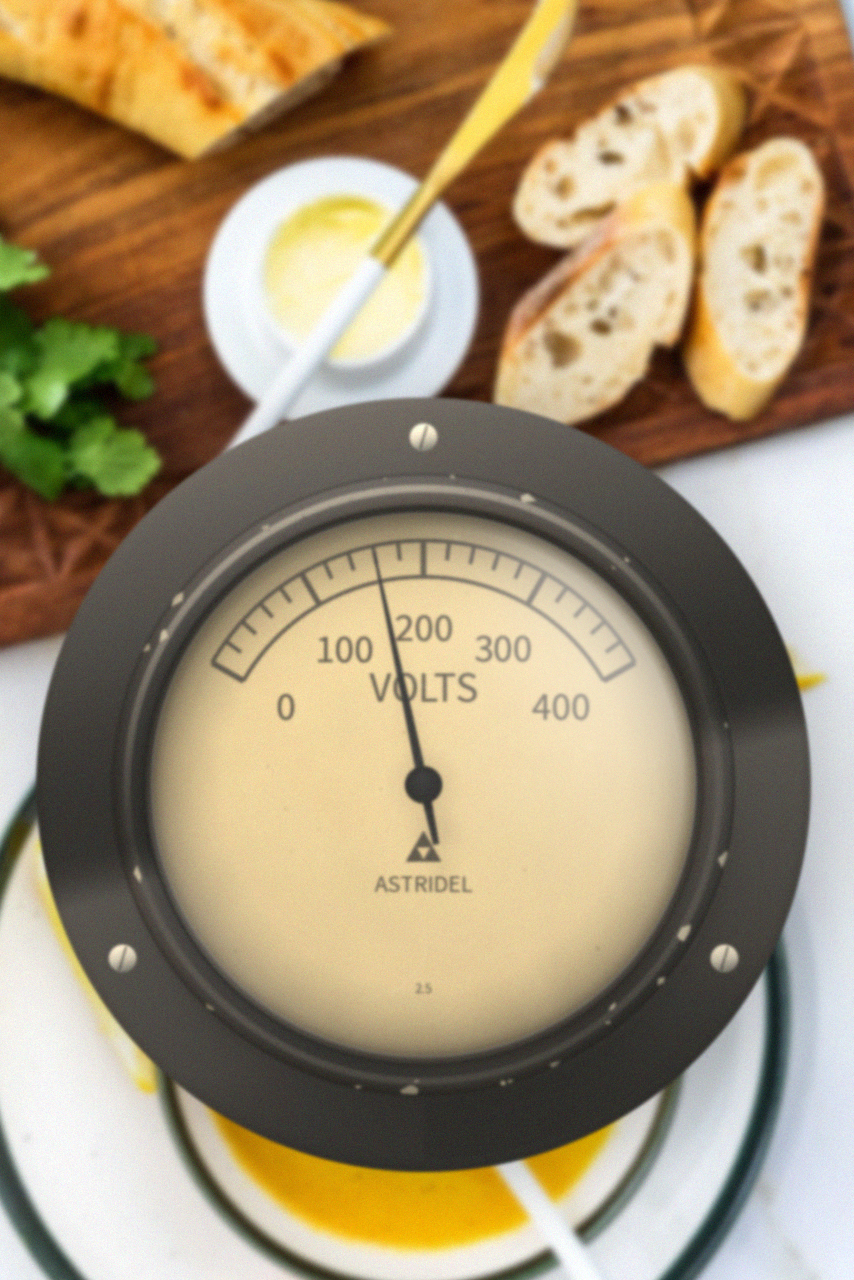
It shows 160V
